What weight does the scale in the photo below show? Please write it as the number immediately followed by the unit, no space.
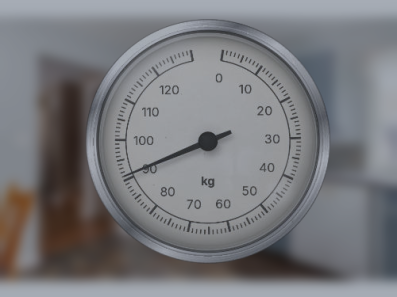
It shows 91kg
